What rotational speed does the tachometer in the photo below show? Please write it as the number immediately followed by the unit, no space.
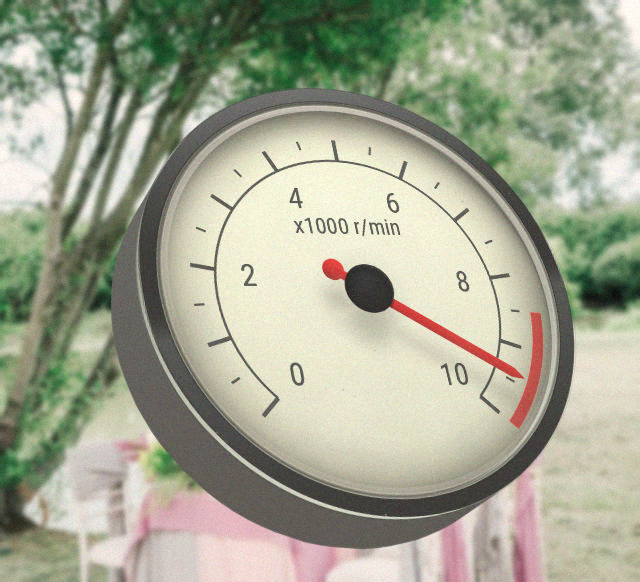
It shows 9500rpm
